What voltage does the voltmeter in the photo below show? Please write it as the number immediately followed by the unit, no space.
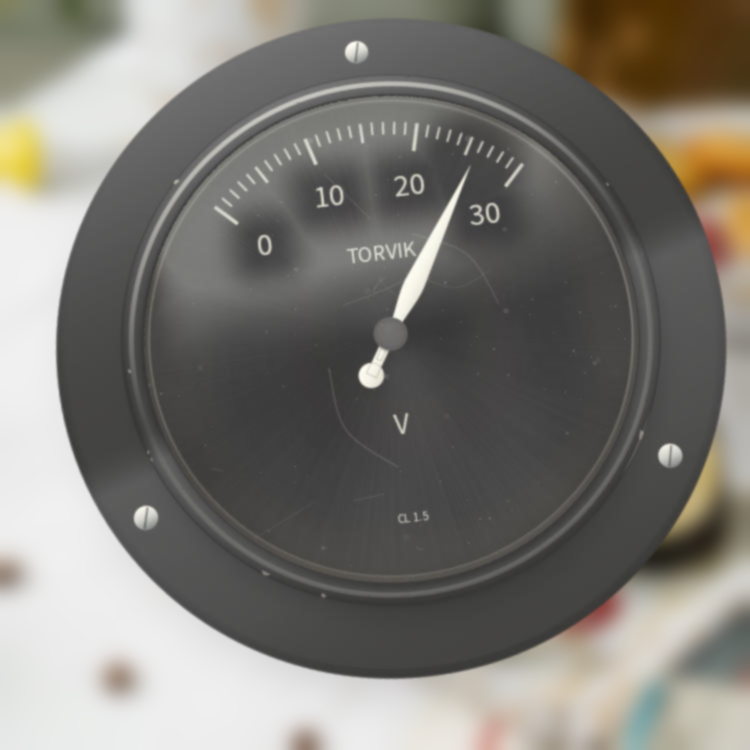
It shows 26V
